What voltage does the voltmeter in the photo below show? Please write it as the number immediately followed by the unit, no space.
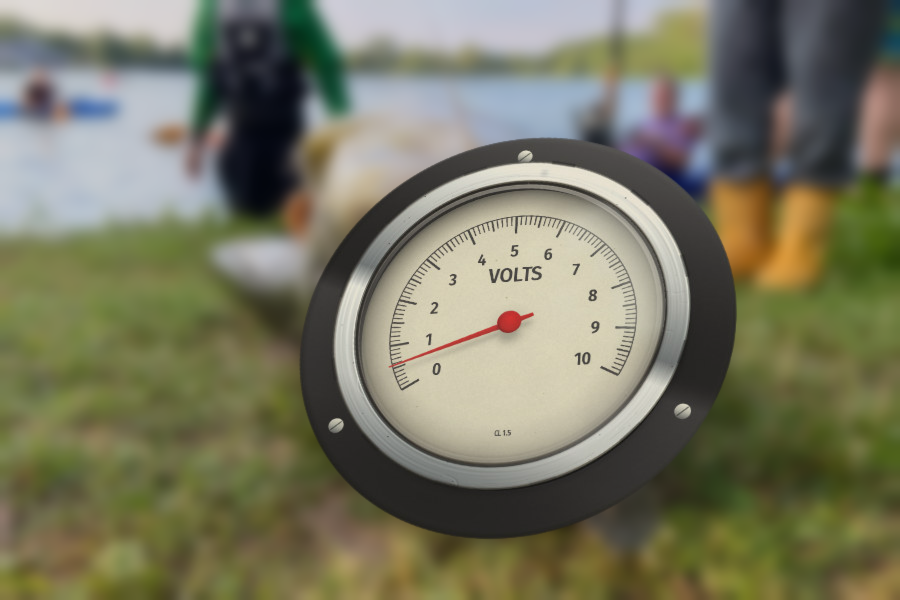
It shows 0.5V
